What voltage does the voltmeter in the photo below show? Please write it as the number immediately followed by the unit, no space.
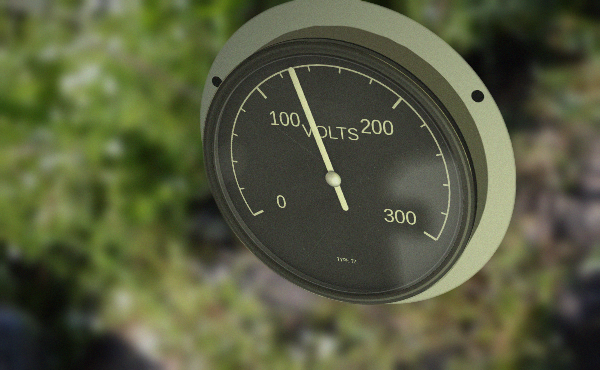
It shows 130V
